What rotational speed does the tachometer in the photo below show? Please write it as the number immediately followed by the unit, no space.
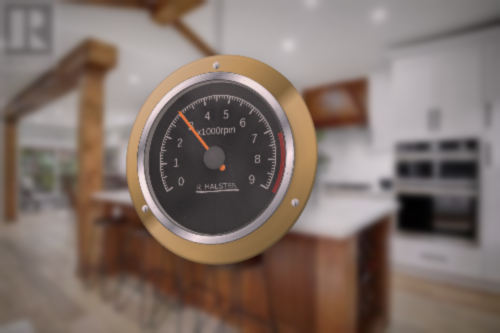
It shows 3000rpm
